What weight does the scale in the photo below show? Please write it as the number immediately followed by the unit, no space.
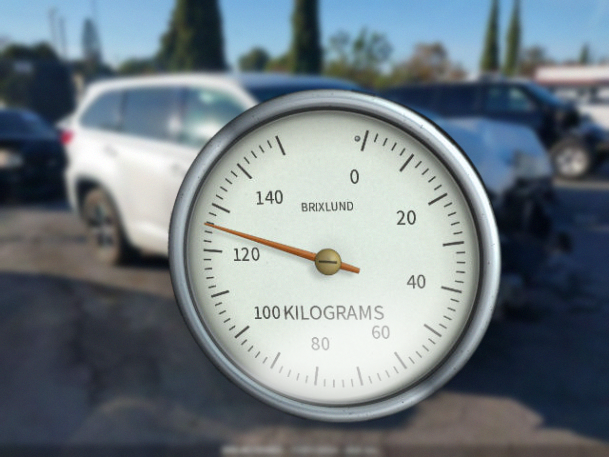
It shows 126kg
